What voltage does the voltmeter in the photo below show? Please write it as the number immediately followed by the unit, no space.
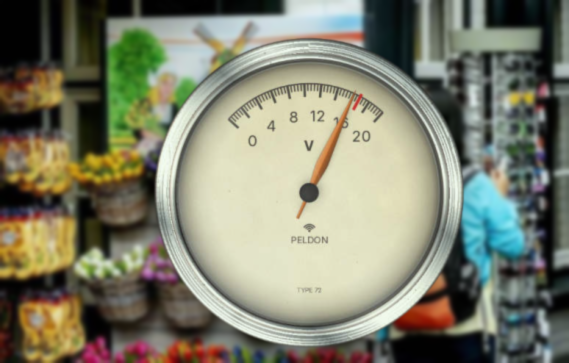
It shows 16V
